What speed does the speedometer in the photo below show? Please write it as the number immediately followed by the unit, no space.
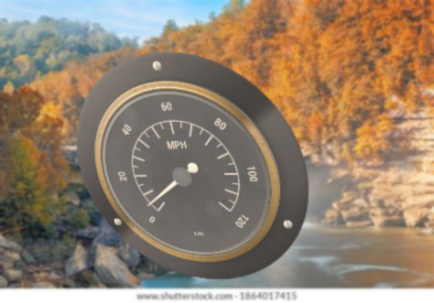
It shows 5mph
